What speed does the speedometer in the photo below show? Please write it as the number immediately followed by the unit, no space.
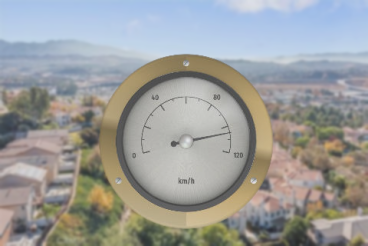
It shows 105km/h
